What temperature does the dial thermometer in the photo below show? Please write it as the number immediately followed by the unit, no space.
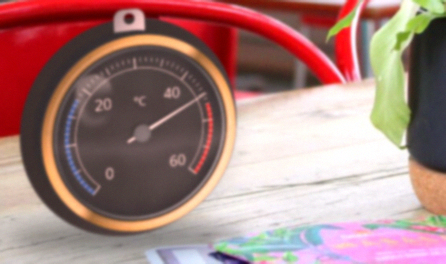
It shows 45°C
